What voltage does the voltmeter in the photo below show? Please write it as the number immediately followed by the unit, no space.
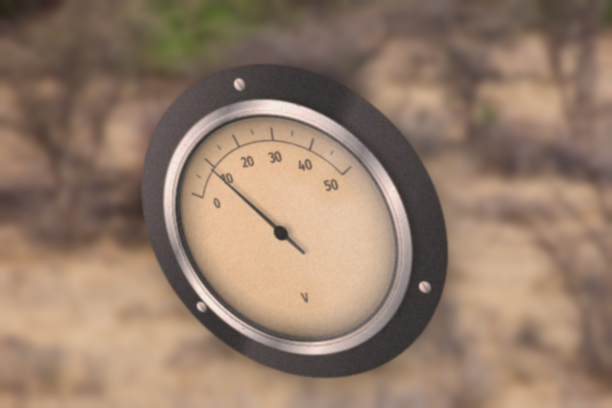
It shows 10V
